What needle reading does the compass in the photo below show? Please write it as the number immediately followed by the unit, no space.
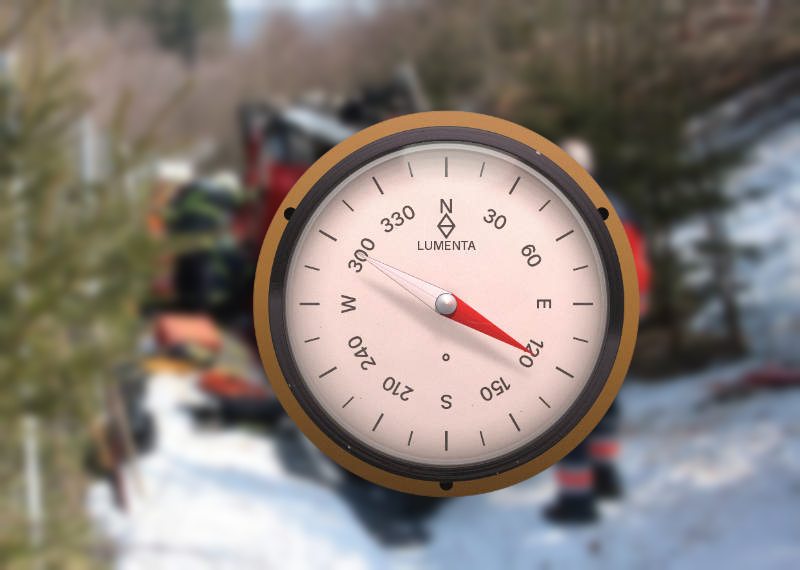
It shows 120°
